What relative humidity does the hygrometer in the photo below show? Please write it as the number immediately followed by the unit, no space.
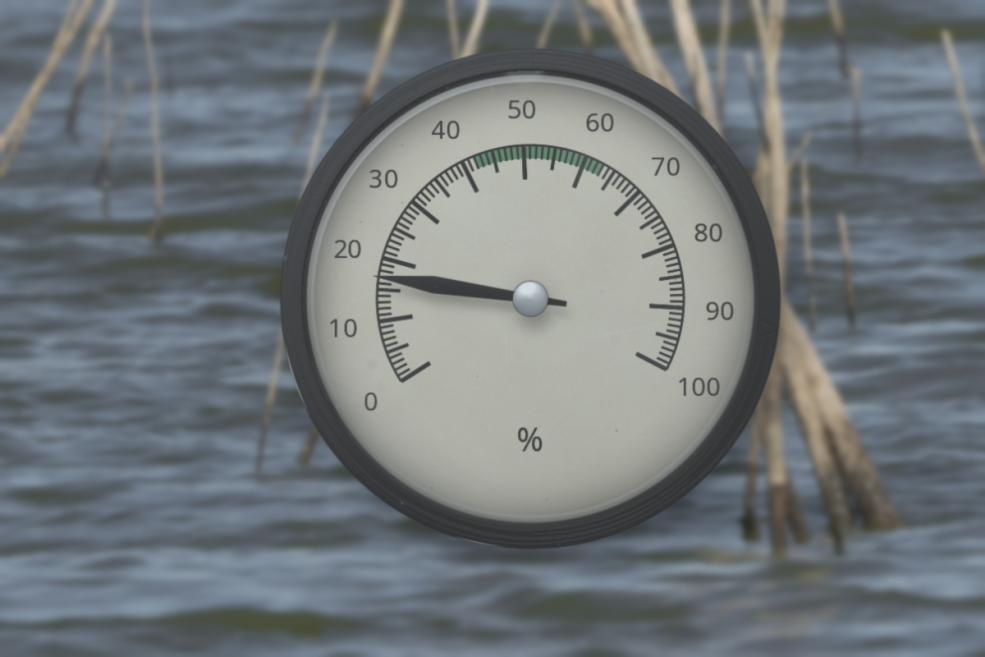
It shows 17%
